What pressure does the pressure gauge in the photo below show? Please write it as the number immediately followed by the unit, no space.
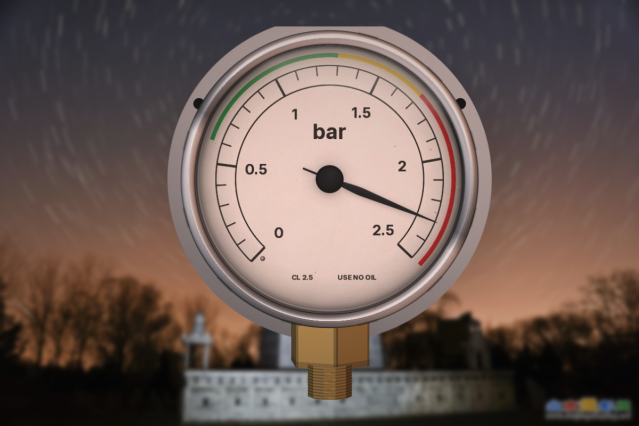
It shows 2.3bar
